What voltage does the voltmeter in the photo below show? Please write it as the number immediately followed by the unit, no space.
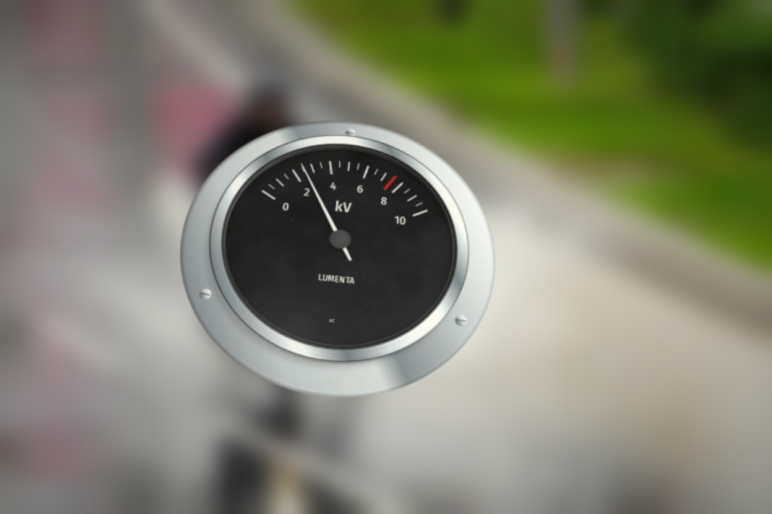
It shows 2.5kV
